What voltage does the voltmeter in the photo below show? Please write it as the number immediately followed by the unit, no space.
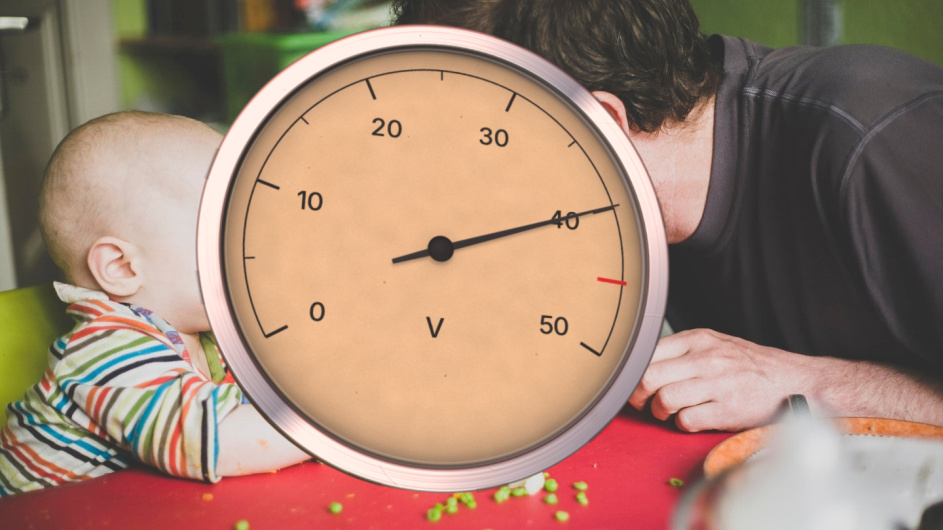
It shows 40V
